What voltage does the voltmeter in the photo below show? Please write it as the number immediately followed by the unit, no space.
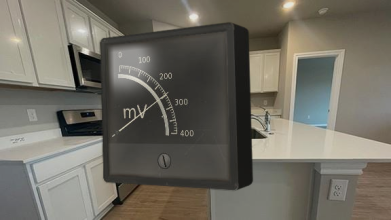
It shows 250mV
